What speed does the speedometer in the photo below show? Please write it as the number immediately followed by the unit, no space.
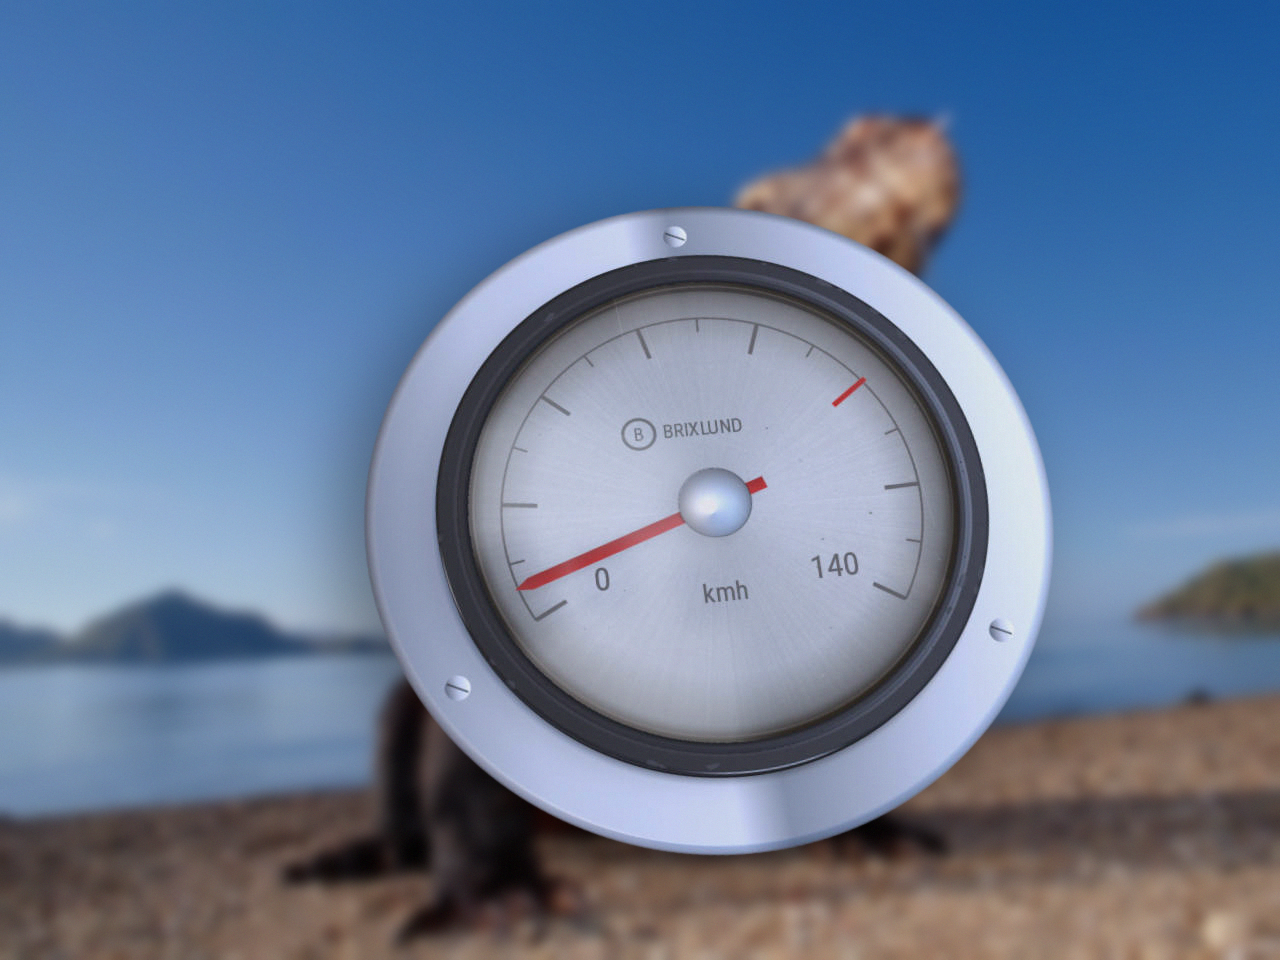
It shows 5km/h
